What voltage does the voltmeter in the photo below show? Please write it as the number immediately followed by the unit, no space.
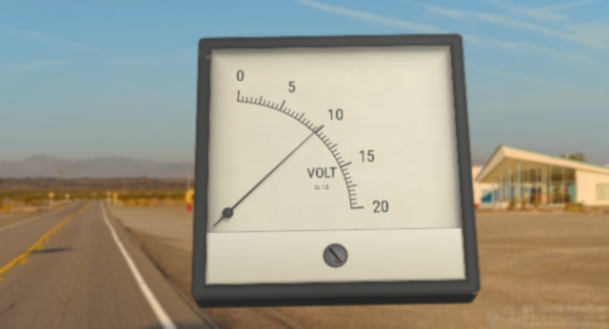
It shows 10V
